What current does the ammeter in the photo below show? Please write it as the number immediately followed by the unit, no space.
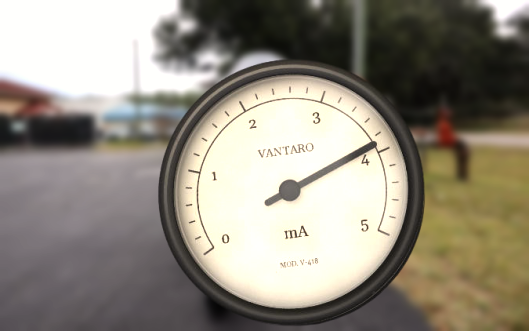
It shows 3.9mA
